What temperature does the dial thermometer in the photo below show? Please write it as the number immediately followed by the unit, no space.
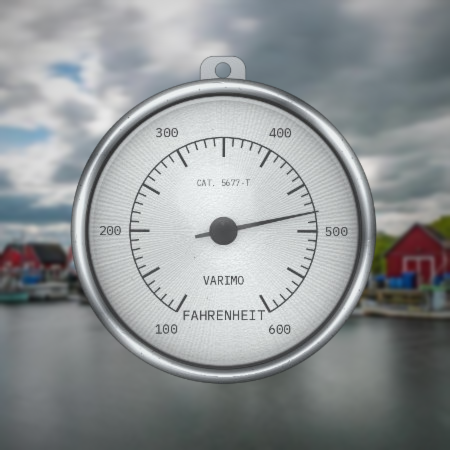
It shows 480°F
